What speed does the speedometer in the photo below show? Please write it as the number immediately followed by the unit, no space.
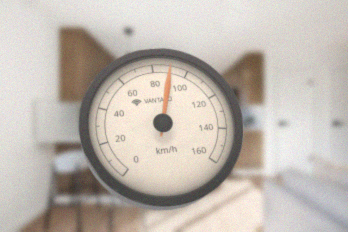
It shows 90km/h
